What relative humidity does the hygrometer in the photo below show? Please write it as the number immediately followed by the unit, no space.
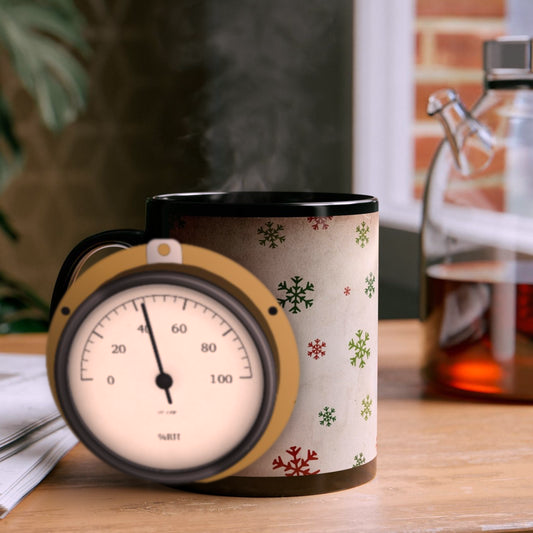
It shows 44%
